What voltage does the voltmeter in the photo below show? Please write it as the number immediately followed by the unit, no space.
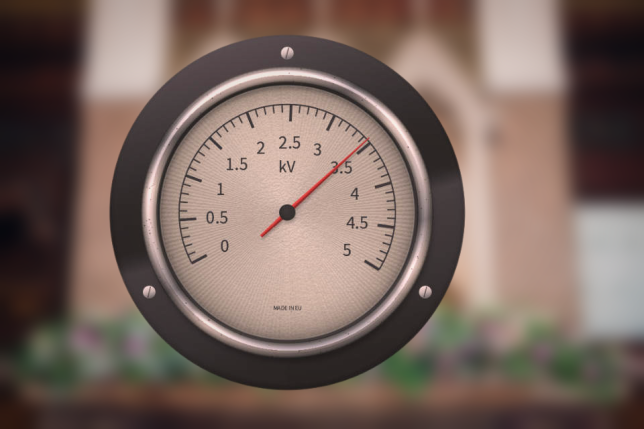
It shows 3.45kV
